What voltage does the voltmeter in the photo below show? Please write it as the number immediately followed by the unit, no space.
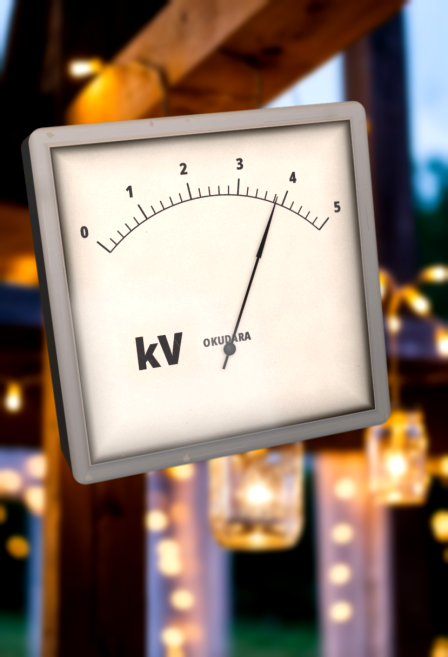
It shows 3.8kV
